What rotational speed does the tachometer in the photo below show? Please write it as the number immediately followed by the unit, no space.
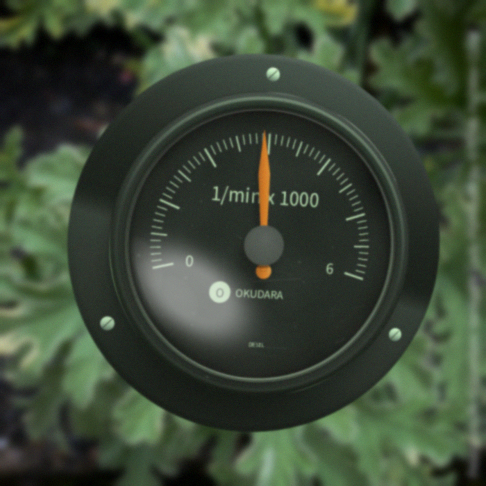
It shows 2900rpm
